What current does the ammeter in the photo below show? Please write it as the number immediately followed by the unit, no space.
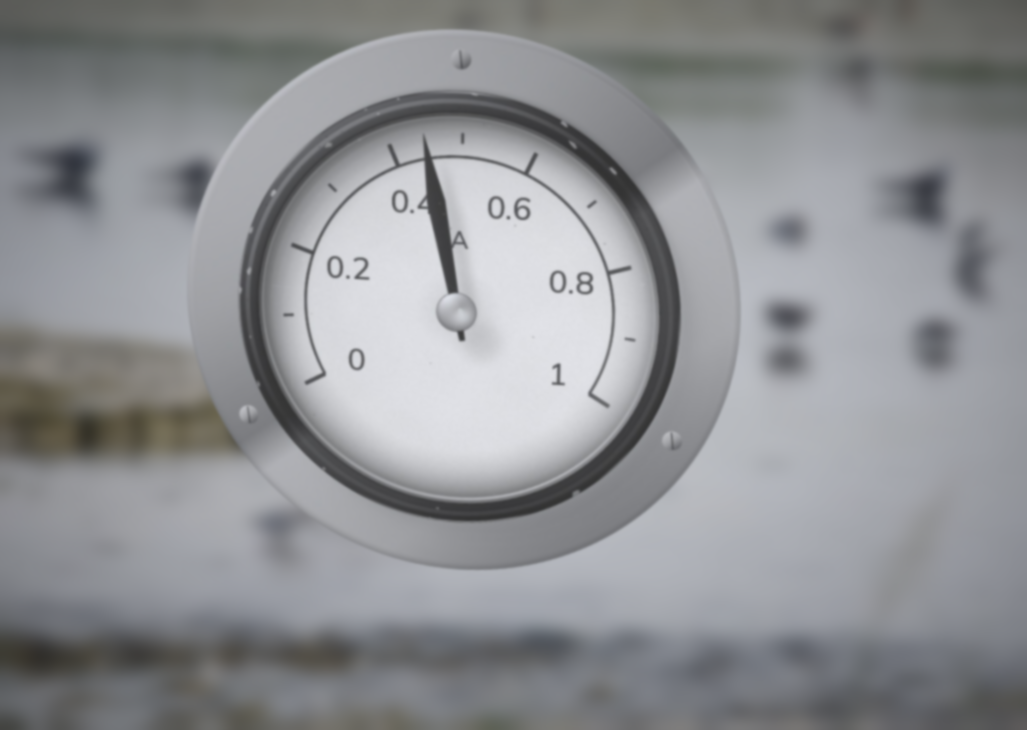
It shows 0.45A
